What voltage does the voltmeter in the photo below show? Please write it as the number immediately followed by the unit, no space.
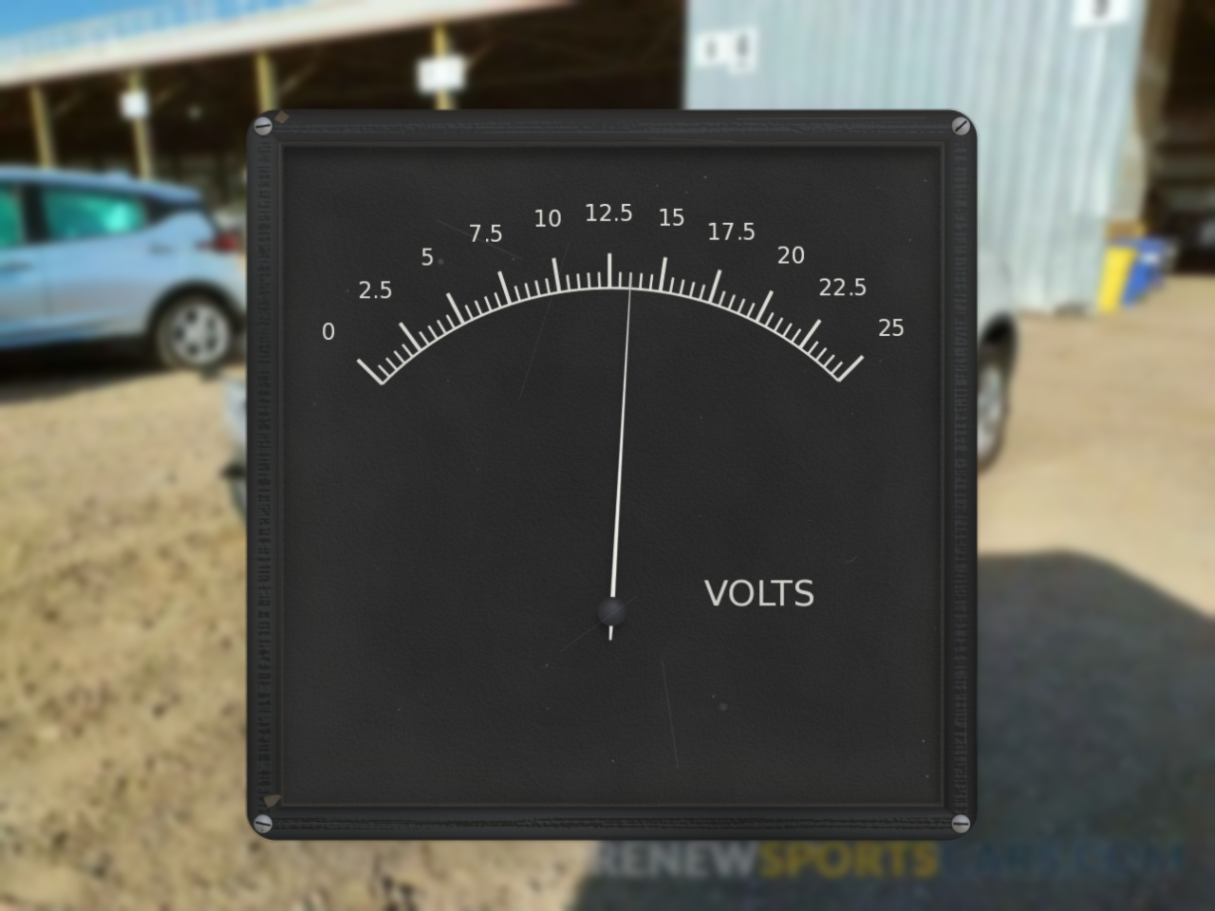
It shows 13.5V
